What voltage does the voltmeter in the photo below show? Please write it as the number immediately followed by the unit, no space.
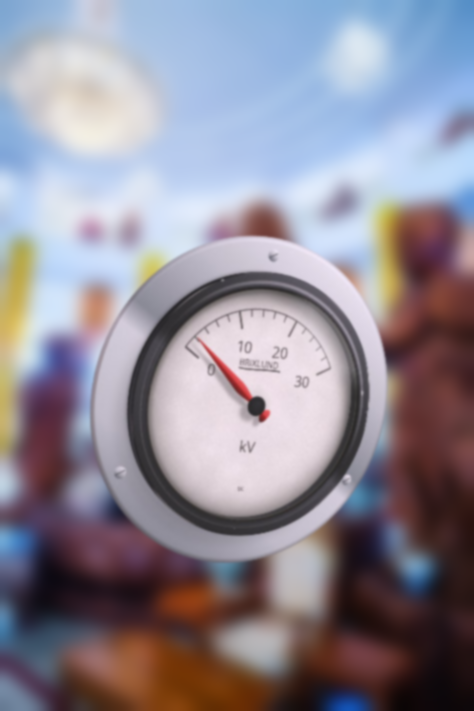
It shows 2kV
